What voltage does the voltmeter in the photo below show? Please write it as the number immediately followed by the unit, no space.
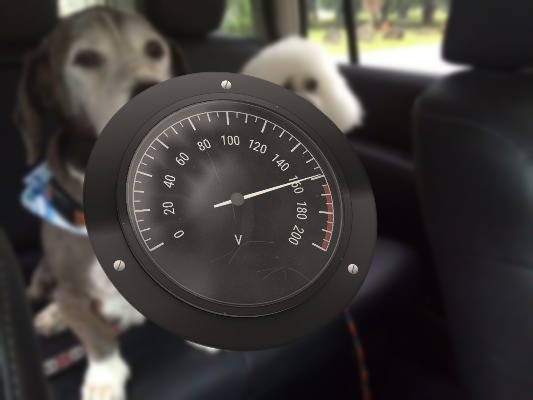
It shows 160V
